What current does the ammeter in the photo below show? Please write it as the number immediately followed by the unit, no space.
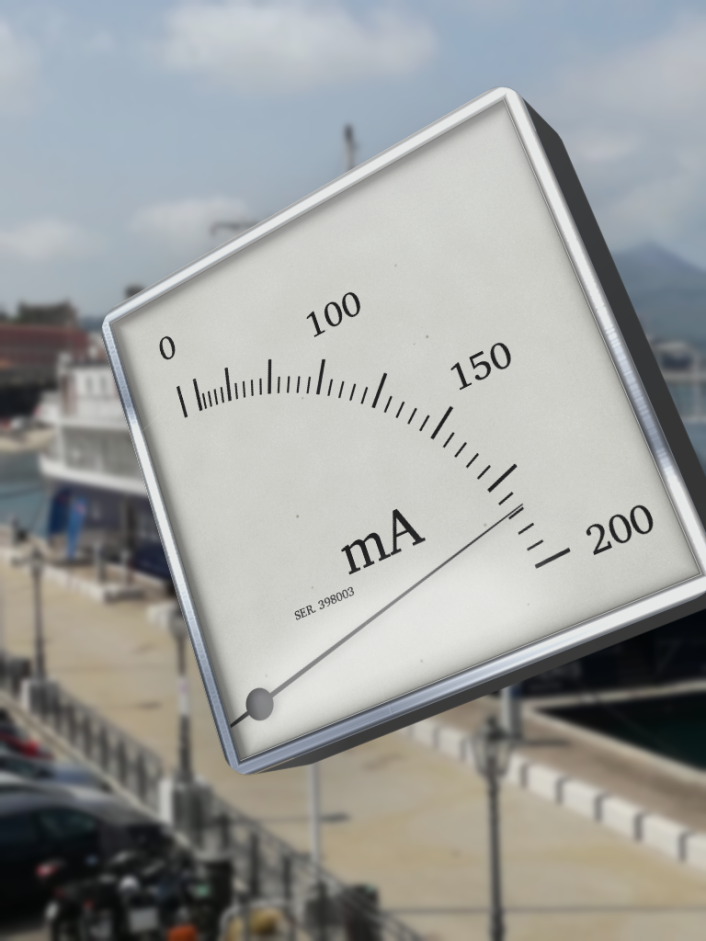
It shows 185mA
